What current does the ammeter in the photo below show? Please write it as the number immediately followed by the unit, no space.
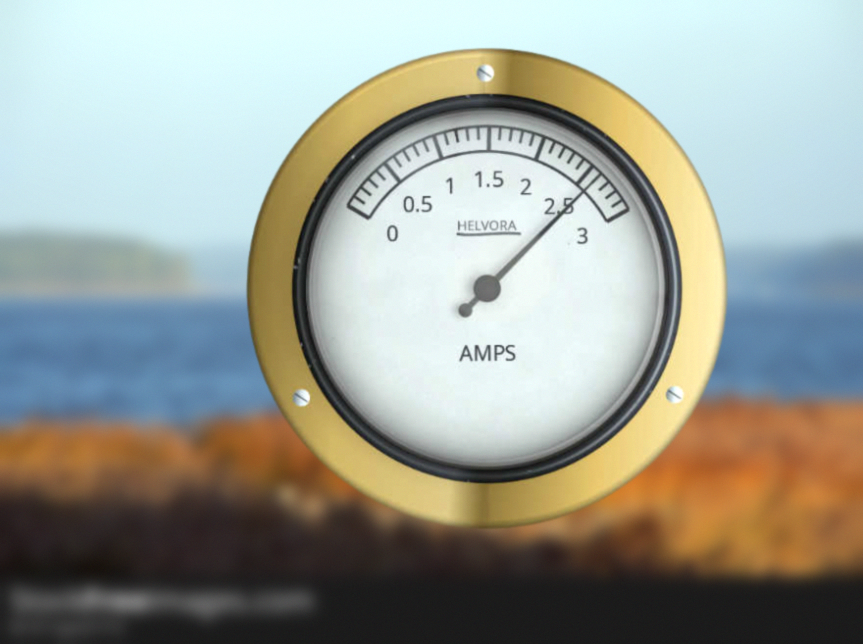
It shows 2.6A
